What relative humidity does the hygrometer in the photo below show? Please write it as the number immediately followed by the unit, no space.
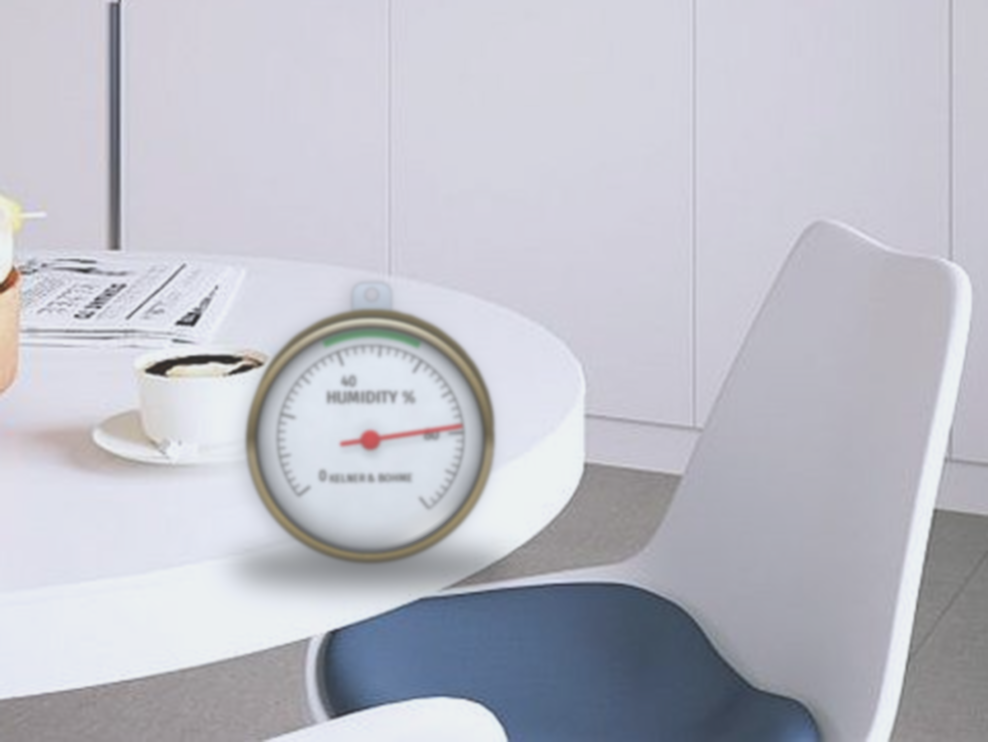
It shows 78%
